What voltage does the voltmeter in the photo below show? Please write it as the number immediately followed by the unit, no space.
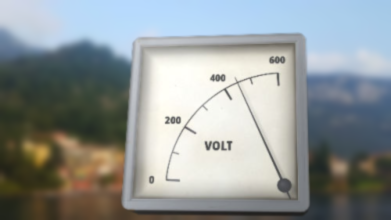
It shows 450V
